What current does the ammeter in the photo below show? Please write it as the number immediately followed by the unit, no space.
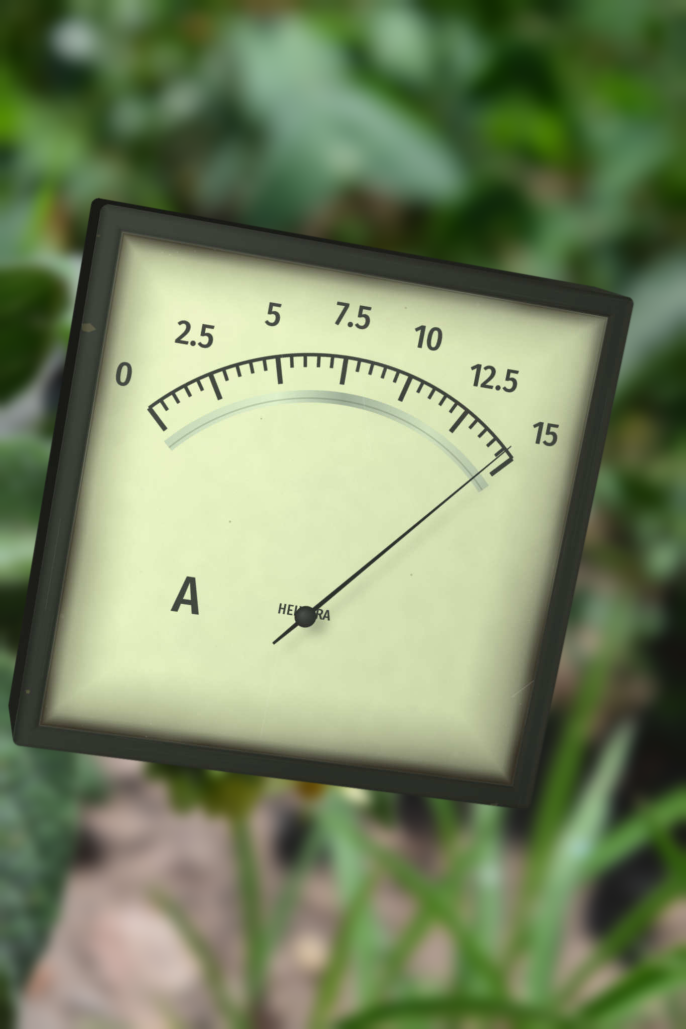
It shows 14.5A
